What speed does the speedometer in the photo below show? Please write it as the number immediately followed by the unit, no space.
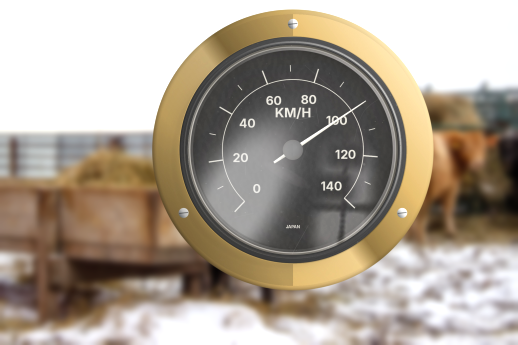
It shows 100km/h
